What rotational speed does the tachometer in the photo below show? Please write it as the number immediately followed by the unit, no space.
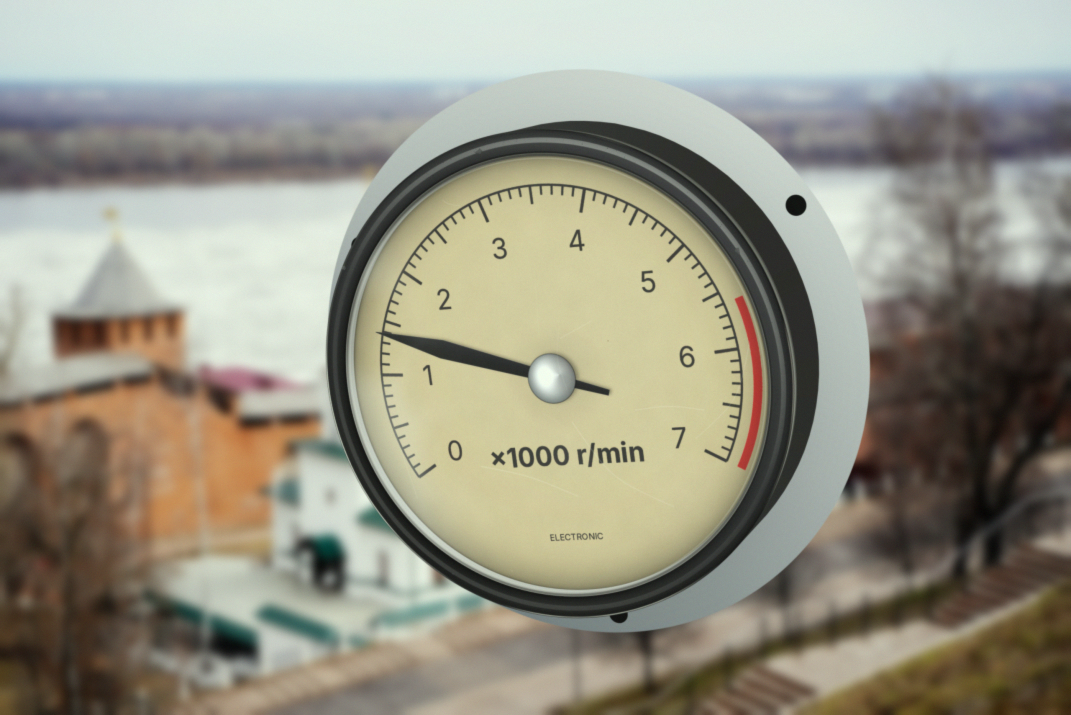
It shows 1400rpm
